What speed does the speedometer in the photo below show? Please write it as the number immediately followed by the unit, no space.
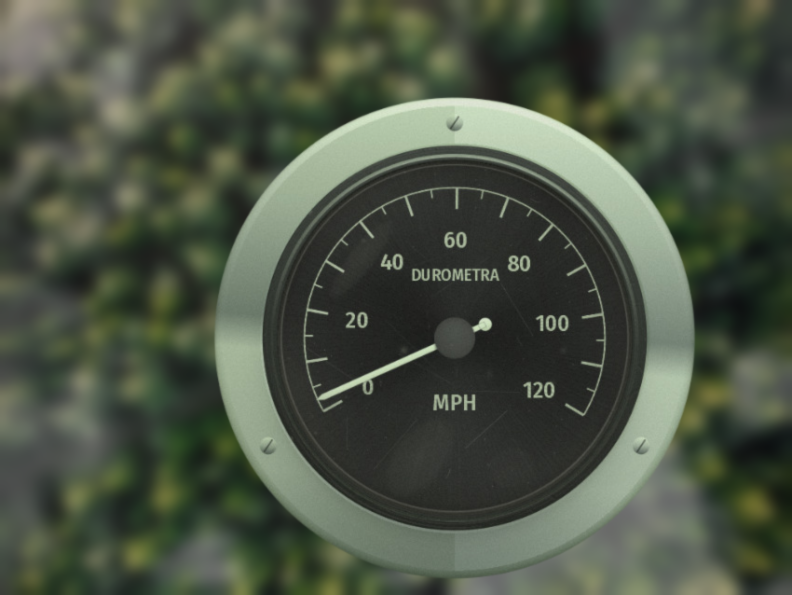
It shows 2.5mph
